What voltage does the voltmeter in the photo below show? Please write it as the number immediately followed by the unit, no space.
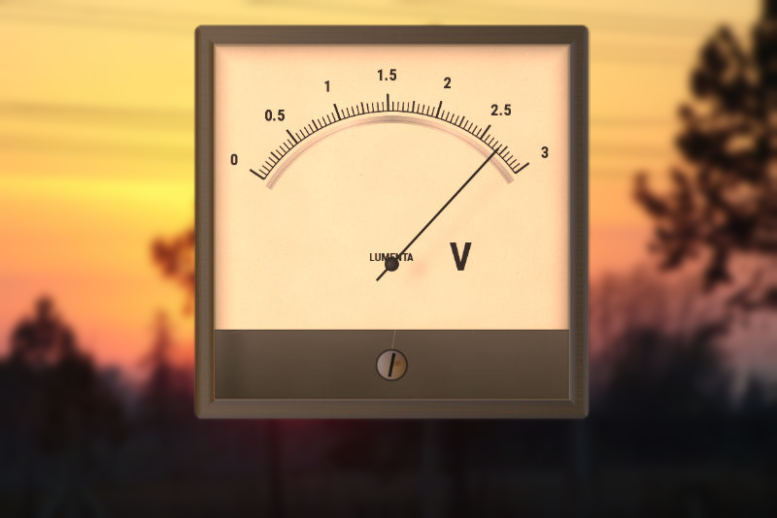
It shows 2.7V
